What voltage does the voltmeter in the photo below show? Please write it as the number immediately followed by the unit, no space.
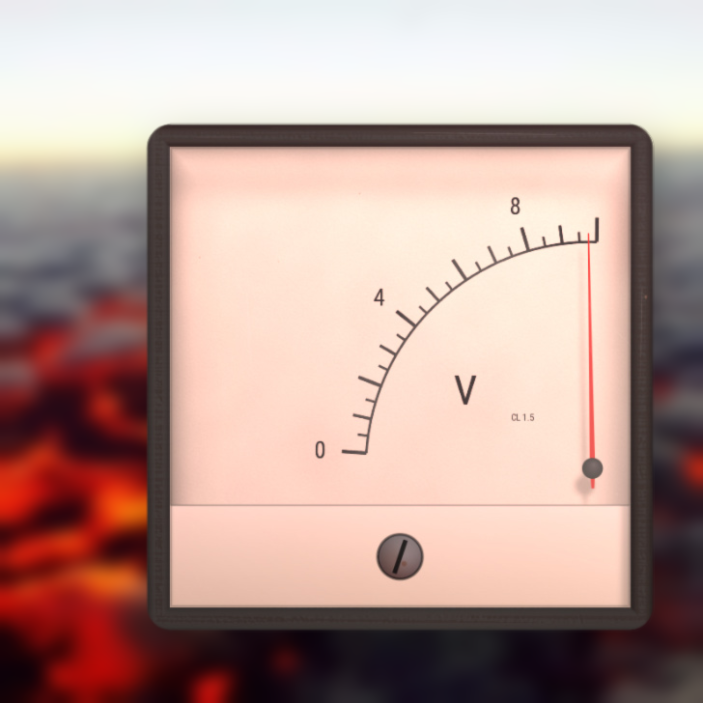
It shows 9.75V
